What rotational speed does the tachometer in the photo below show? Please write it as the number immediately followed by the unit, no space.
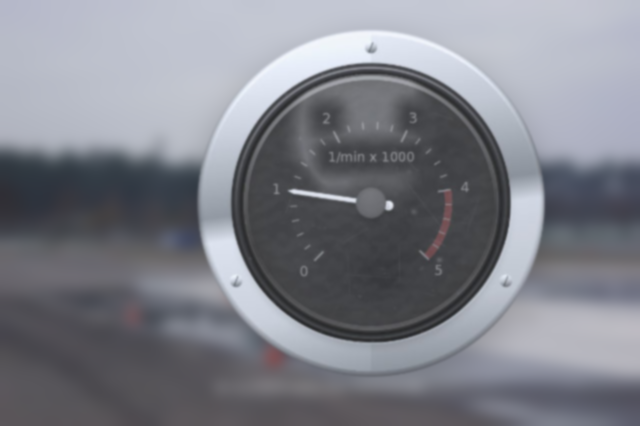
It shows 1000rpm
